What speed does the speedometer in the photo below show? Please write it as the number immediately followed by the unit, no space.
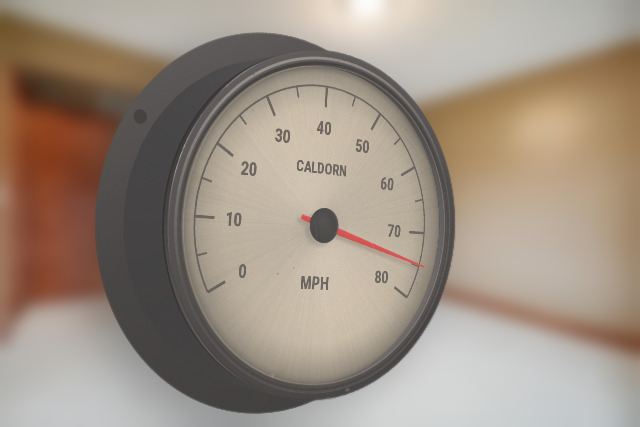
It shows 75mph
